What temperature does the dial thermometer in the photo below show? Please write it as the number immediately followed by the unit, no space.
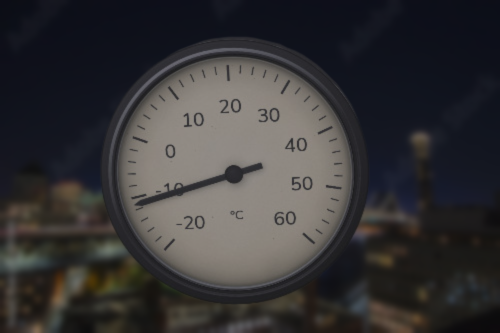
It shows -11°C
